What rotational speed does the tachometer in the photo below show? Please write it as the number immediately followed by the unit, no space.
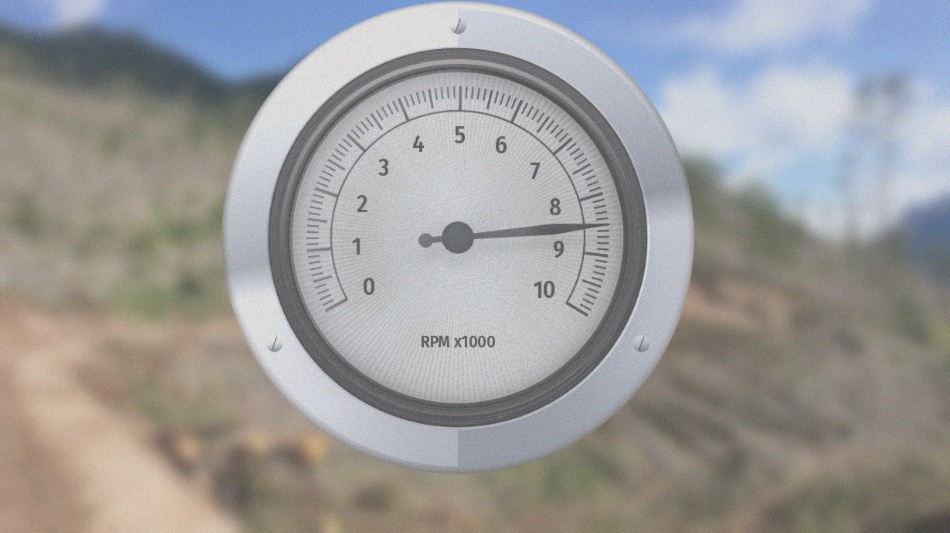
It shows 8500rpm
